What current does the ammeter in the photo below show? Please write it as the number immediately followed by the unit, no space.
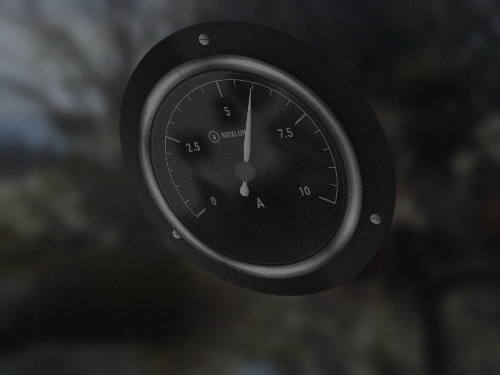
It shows 6A
